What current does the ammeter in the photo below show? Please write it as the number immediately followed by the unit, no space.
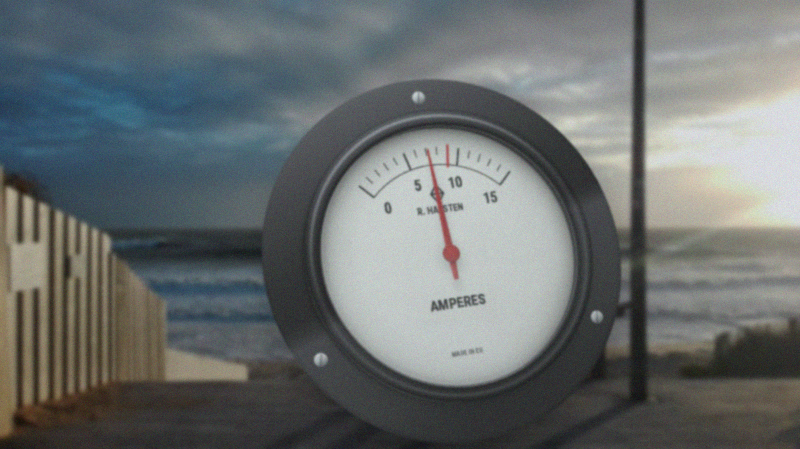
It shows 7A
